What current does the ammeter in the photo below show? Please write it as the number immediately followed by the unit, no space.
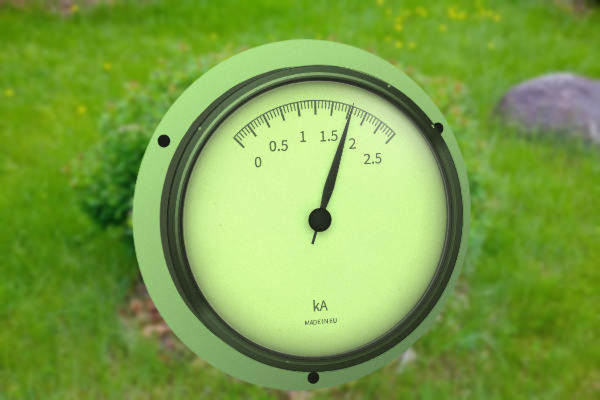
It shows 1.75kA
